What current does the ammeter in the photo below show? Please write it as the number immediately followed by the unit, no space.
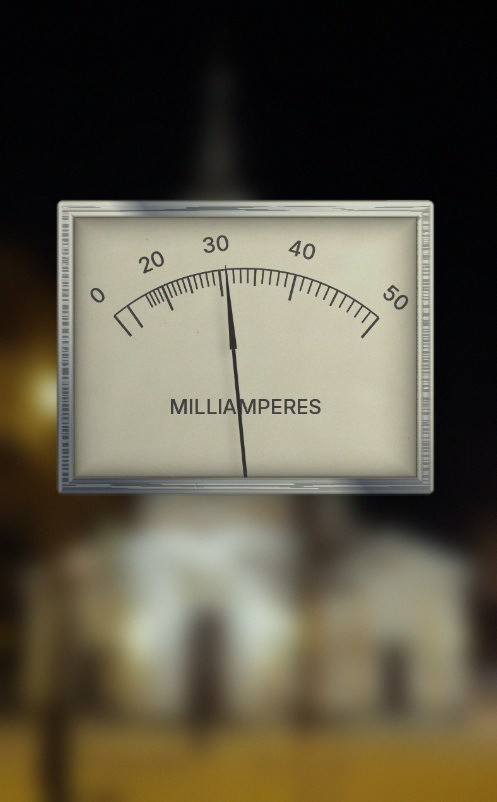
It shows 31mA
